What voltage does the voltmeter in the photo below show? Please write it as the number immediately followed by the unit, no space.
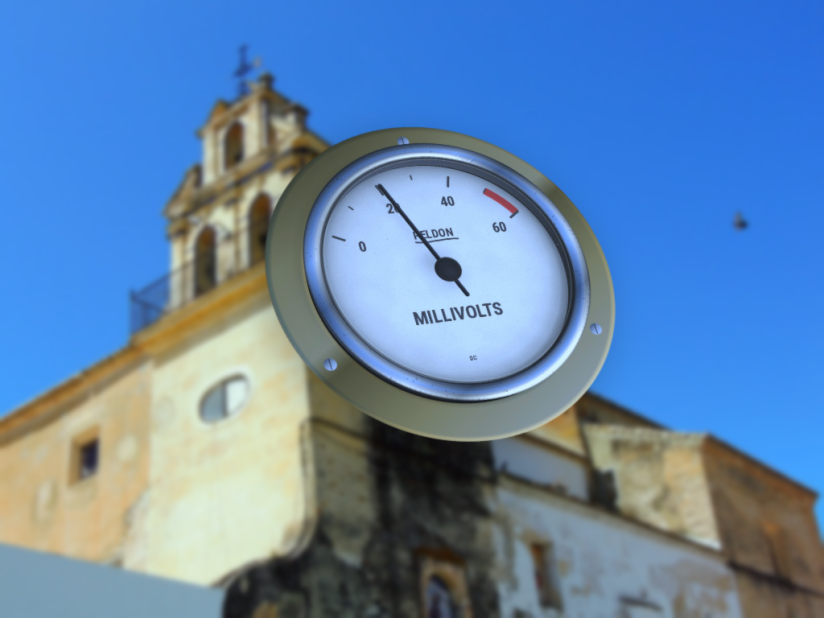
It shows 20mV
